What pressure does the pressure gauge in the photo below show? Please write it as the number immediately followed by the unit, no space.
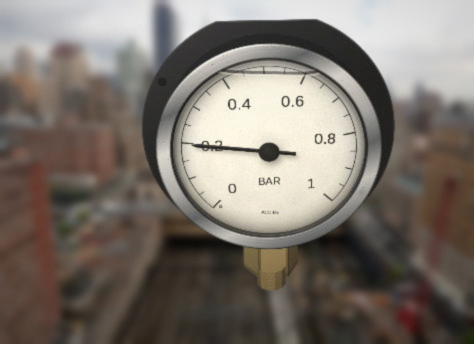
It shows 0.2bar
